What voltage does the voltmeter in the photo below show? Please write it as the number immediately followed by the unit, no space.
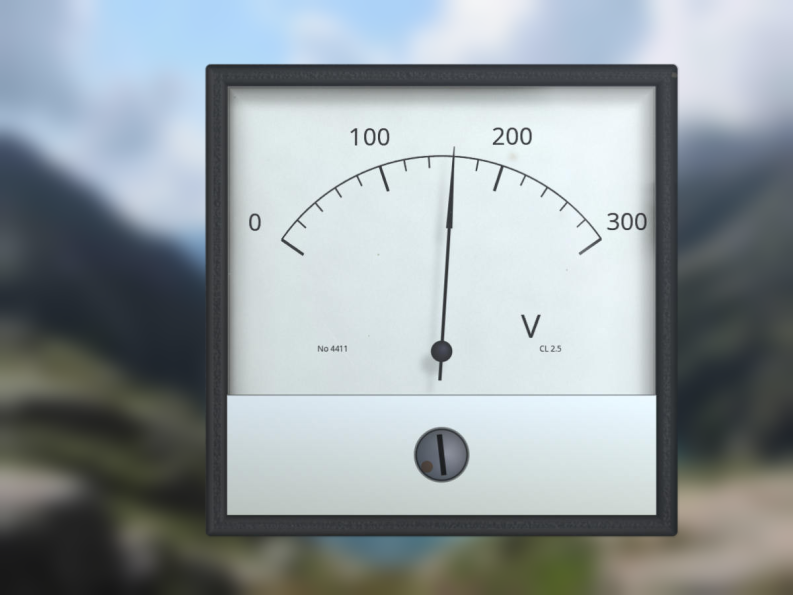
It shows 160V
